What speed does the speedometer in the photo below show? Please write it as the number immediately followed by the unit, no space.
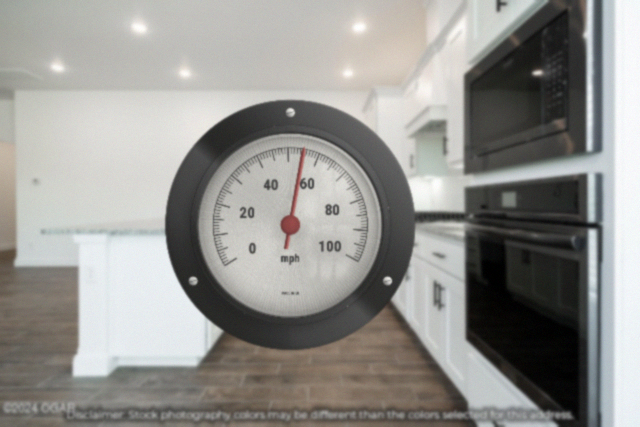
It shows 55mph
